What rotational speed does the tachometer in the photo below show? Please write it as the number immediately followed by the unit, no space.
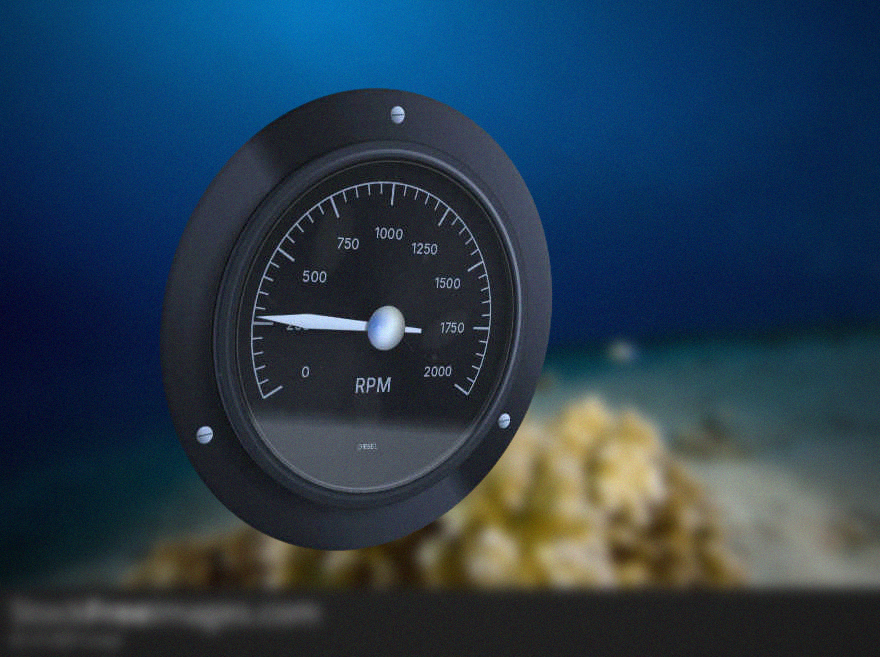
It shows 275rpm
